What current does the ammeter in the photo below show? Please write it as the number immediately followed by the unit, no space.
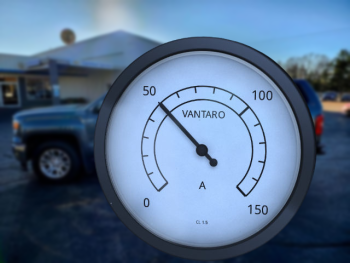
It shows 50A
